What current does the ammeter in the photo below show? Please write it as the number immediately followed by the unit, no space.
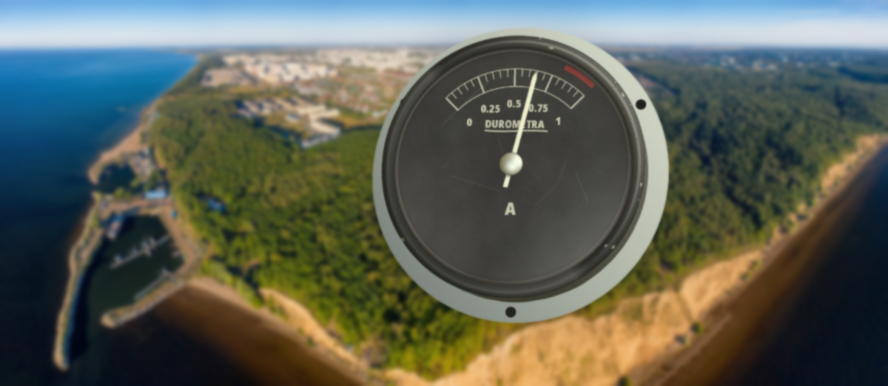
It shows 0.65A
